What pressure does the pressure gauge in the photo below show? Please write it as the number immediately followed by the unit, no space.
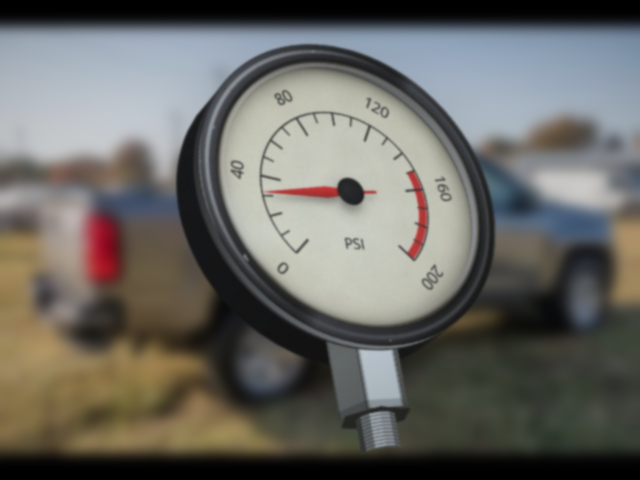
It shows 30psi
